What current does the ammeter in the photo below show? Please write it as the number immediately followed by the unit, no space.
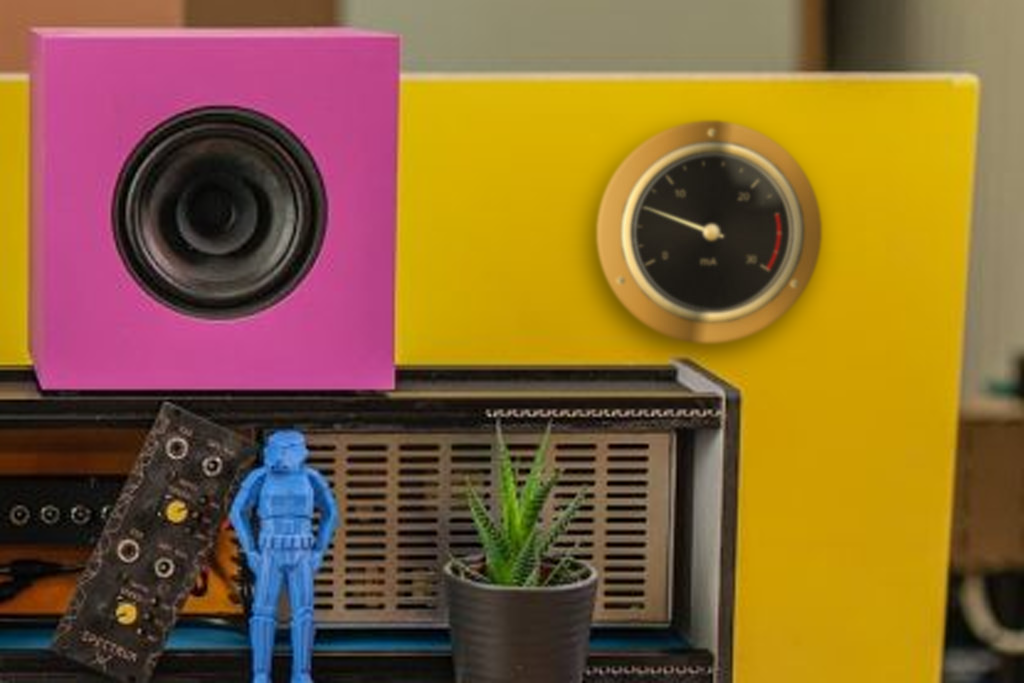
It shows 6mA
